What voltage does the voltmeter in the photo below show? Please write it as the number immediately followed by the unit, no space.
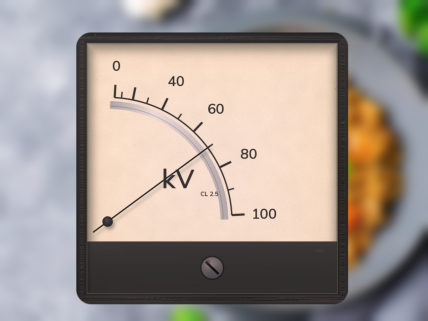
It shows 70kV
